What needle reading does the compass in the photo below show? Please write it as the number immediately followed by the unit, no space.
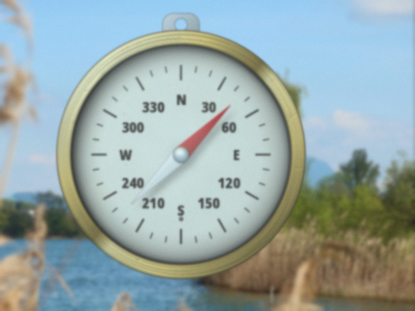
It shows 45°
